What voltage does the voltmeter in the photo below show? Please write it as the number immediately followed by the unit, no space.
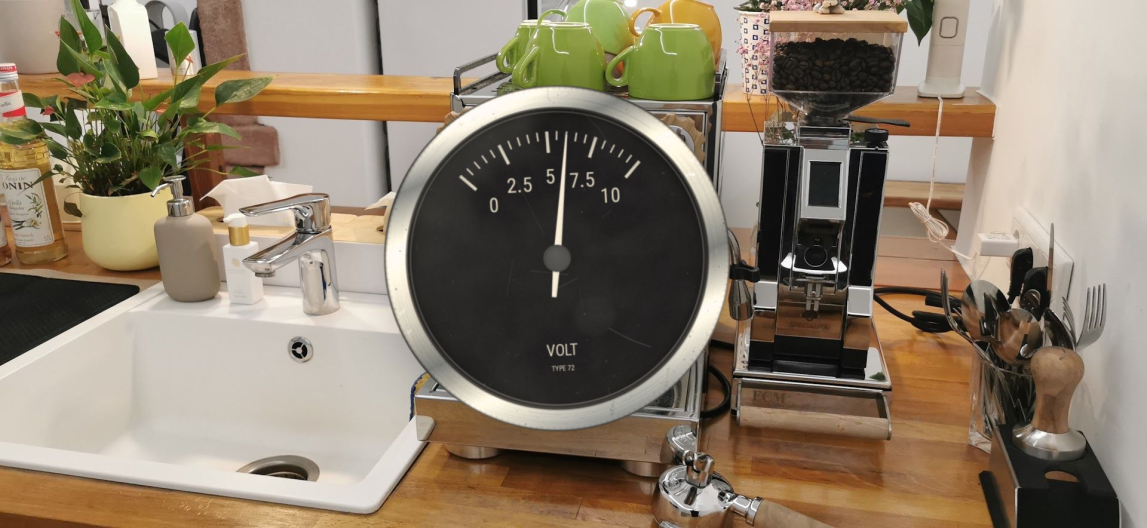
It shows 6V
